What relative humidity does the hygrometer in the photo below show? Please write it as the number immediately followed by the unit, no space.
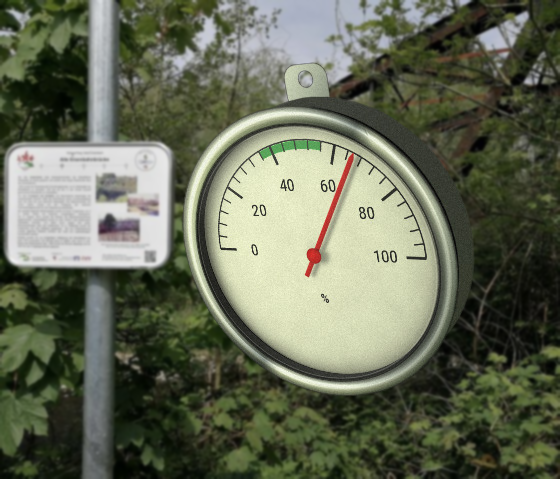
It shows 66%
